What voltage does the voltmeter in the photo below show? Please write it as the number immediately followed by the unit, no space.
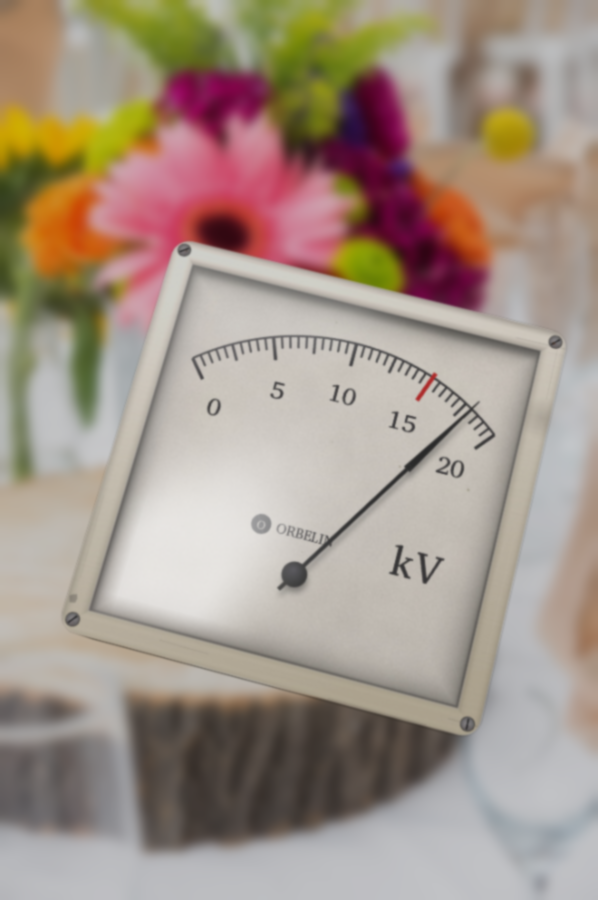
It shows 18kV
